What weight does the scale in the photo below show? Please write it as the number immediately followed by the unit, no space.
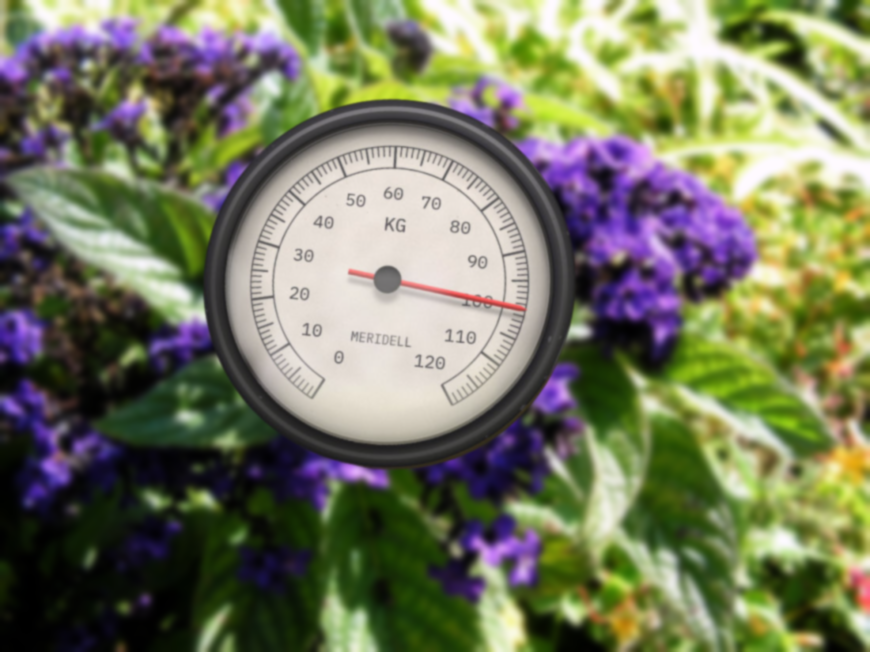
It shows 100kg
